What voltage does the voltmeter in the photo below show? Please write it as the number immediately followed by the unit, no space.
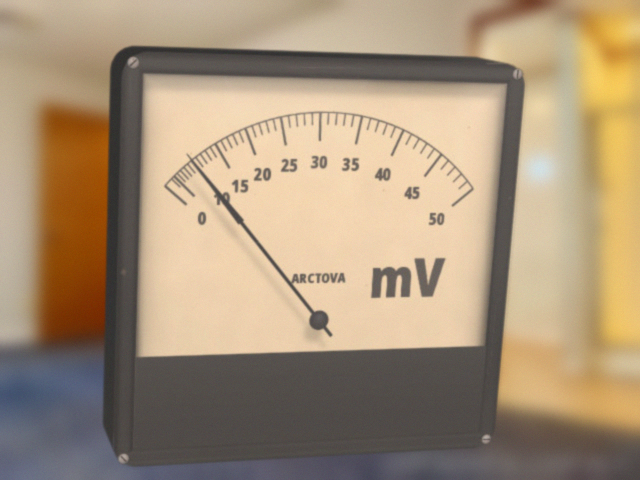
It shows 10mV
